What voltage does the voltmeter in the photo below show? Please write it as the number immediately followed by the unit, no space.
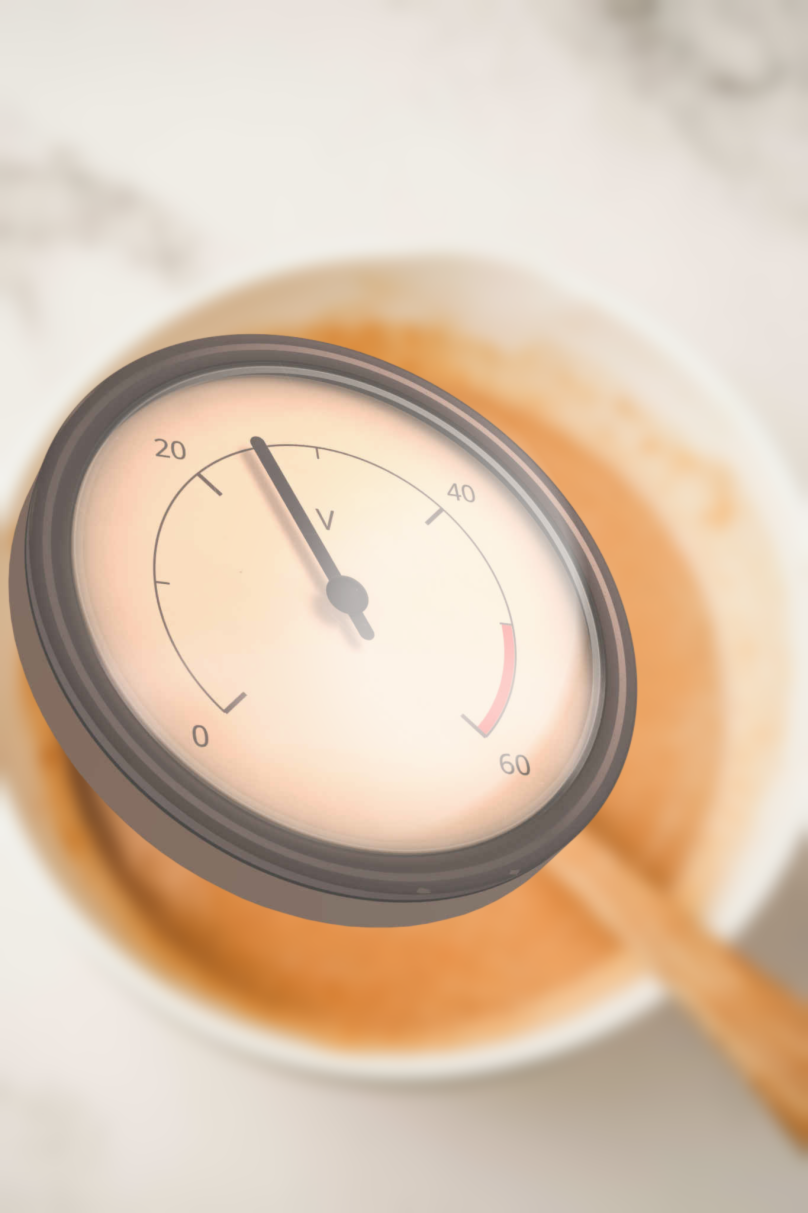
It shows 25V
